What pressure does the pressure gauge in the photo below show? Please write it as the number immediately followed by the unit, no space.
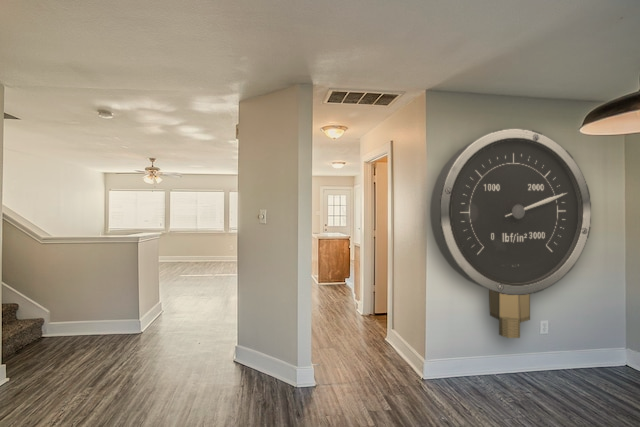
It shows 2300psi
